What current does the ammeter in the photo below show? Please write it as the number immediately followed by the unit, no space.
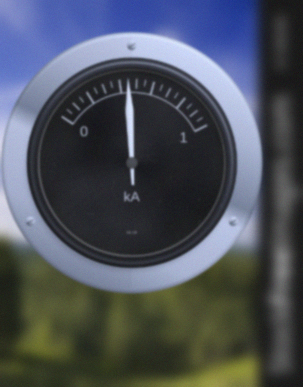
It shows 0.45kA
